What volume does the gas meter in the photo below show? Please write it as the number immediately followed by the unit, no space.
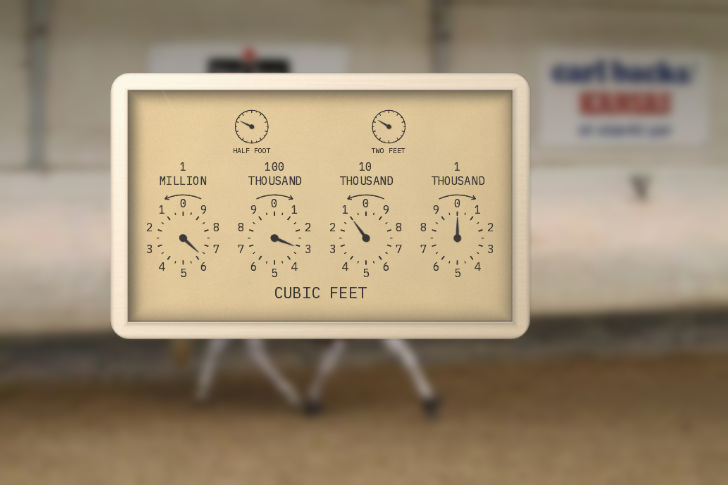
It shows 631000ft³
